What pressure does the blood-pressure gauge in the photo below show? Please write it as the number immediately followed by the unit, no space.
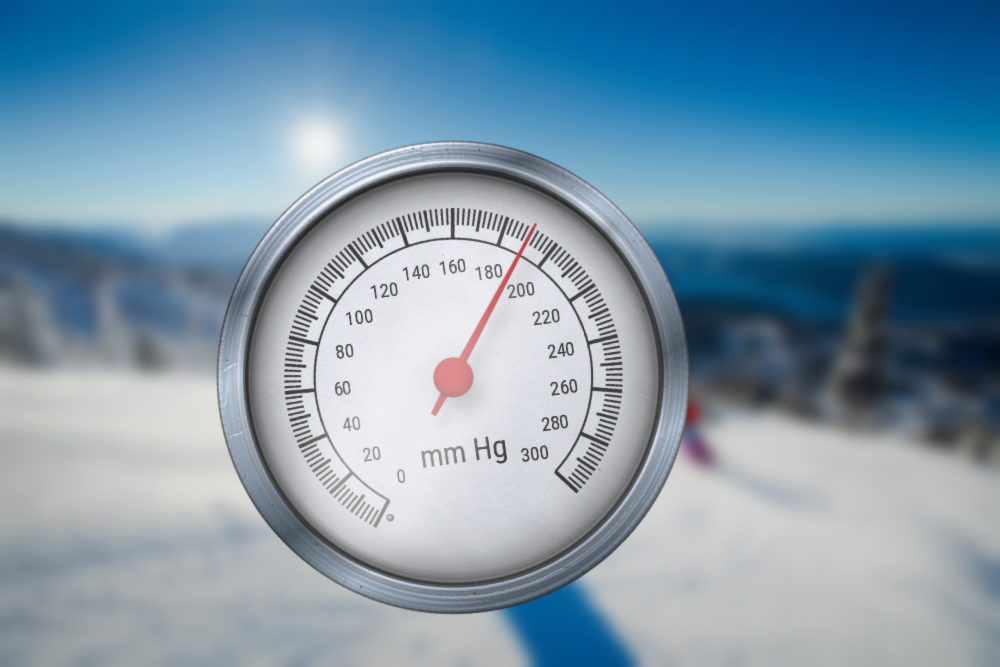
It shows 190mmHg
